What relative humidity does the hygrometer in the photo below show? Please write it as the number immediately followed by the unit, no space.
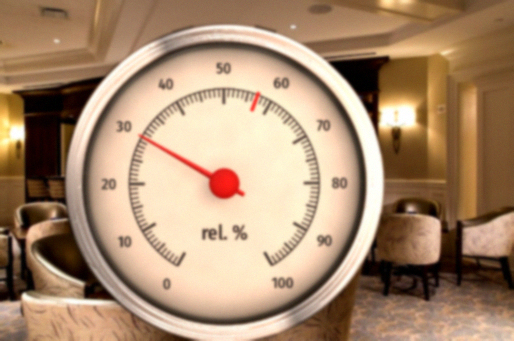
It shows 30%
